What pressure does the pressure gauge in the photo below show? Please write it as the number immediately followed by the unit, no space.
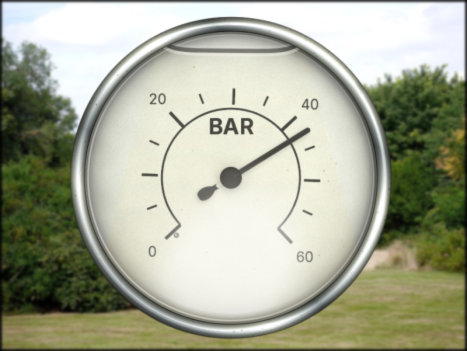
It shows 42.5bar
